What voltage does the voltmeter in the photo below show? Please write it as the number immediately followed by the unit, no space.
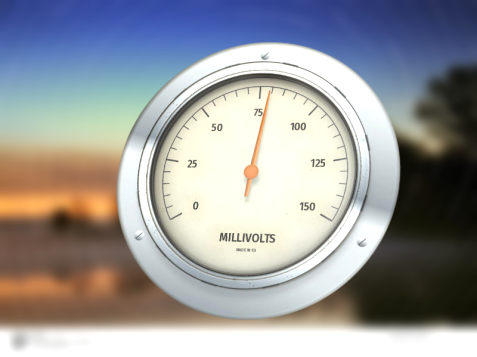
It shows 80mV
